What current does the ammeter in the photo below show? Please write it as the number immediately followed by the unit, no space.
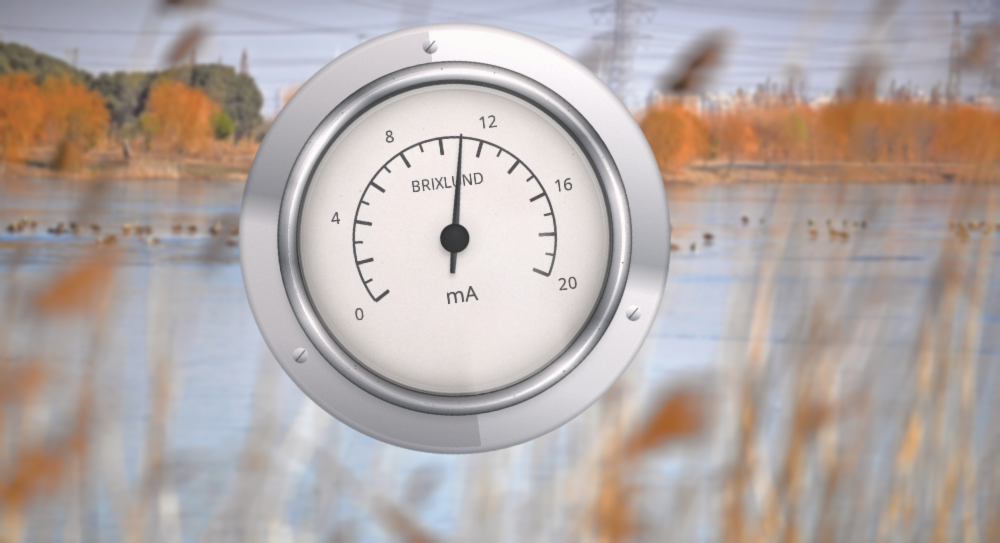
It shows 11mA
